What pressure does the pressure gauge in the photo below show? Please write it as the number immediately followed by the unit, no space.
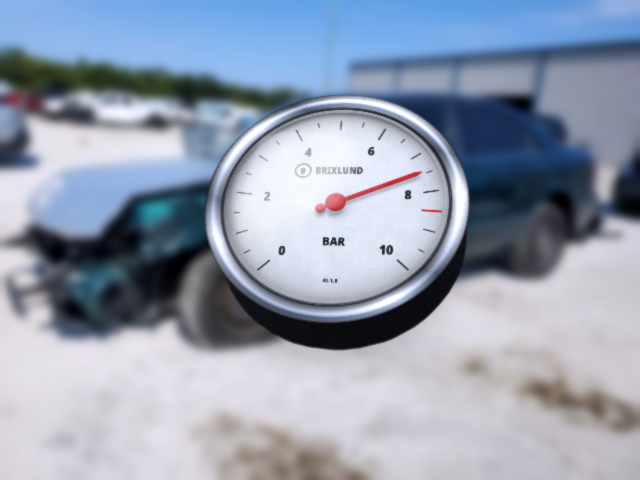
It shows 7.5bar
